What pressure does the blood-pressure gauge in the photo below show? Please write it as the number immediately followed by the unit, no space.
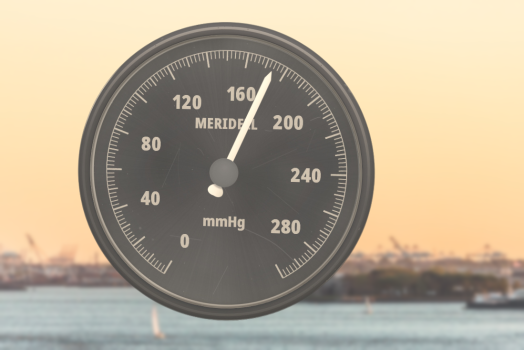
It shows 174mmHg
